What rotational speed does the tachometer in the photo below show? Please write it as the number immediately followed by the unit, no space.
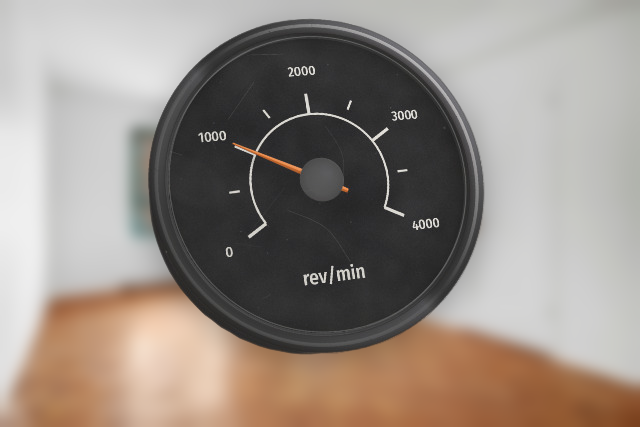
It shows 1000rpm
